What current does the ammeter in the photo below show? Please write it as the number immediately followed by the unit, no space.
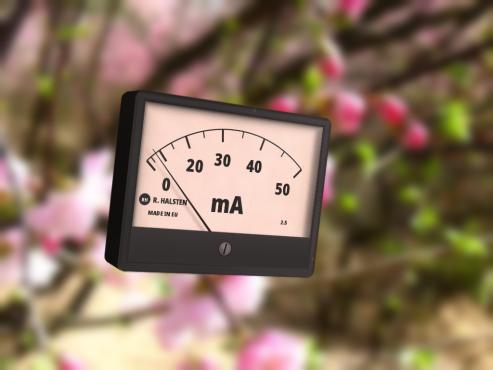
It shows 7.5mA
